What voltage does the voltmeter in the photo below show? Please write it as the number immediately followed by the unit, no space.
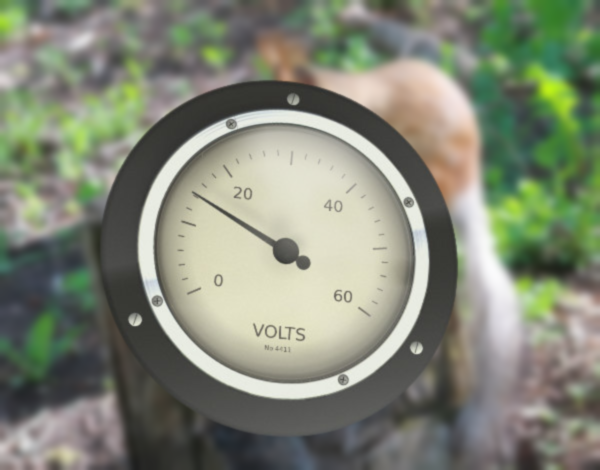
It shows 14V
